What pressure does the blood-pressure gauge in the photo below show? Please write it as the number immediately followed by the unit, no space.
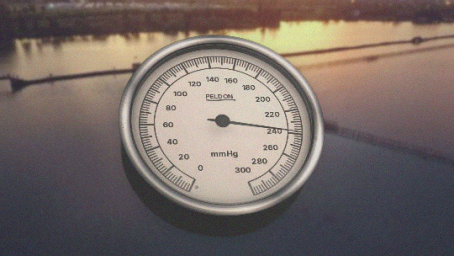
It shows 240mmHg
